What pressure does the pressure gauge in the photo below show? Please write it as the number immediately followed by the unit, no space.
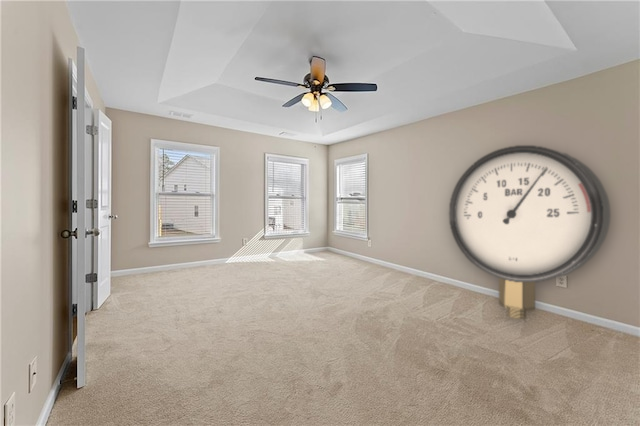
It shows 17.5bar
